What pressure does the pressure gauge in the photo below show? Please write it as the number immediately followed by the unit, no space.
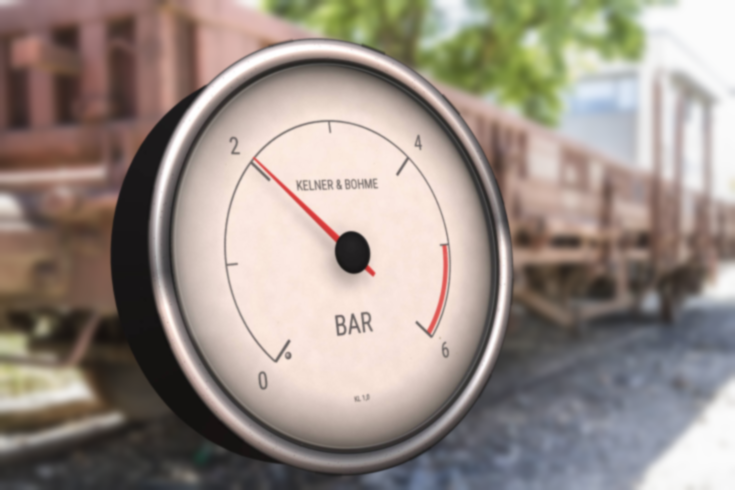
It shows 2bar
